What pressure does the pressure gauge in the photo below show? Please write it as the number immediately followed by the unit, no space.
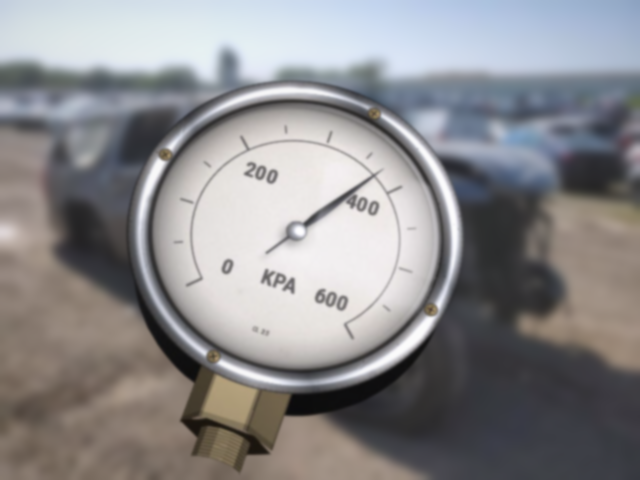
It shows 375kPa
